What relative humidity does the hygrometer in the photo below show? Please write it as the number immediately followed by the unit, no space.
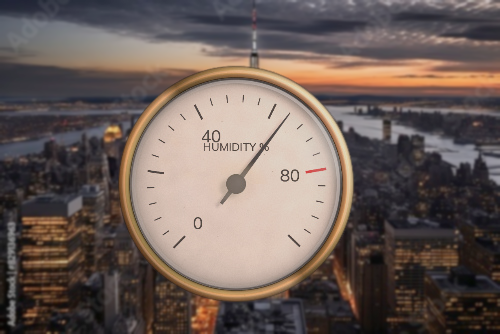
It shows 64%
